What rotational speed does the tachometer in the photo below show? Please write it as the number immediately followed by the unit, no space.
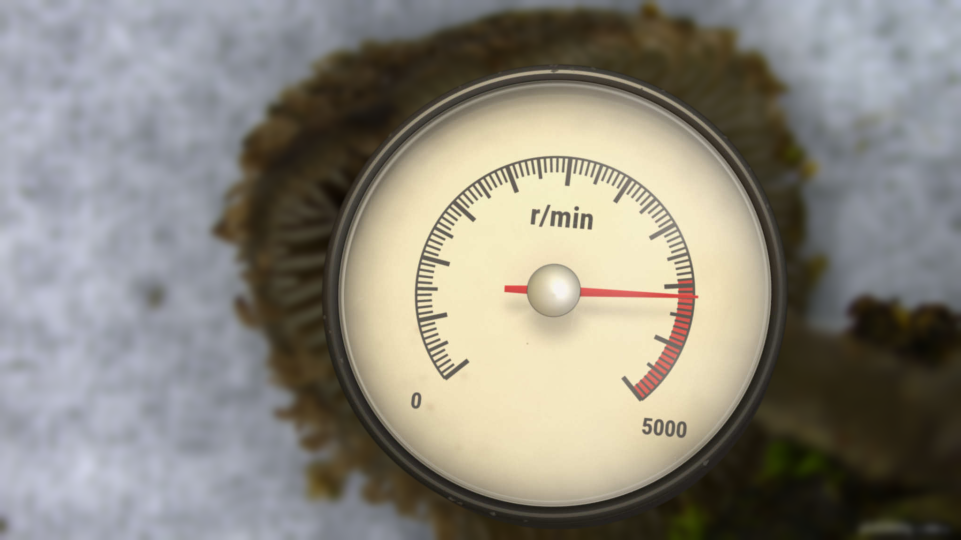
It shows 4100rpm
